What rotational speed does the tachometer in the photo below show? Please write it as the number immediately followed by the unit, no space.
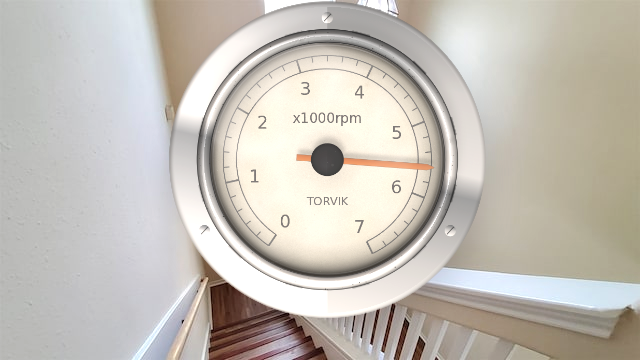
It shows 5600rpm
